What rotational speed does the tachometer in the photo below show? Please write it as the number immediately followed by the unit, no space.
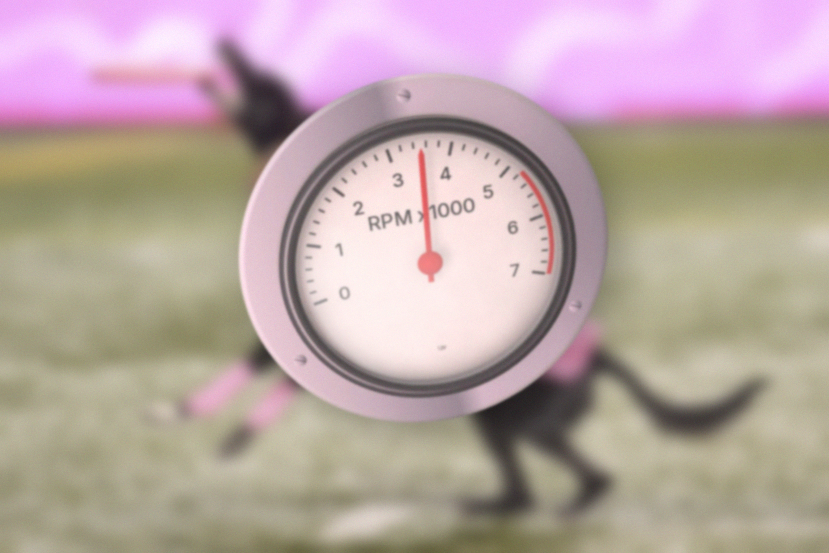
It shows 3500rpm
